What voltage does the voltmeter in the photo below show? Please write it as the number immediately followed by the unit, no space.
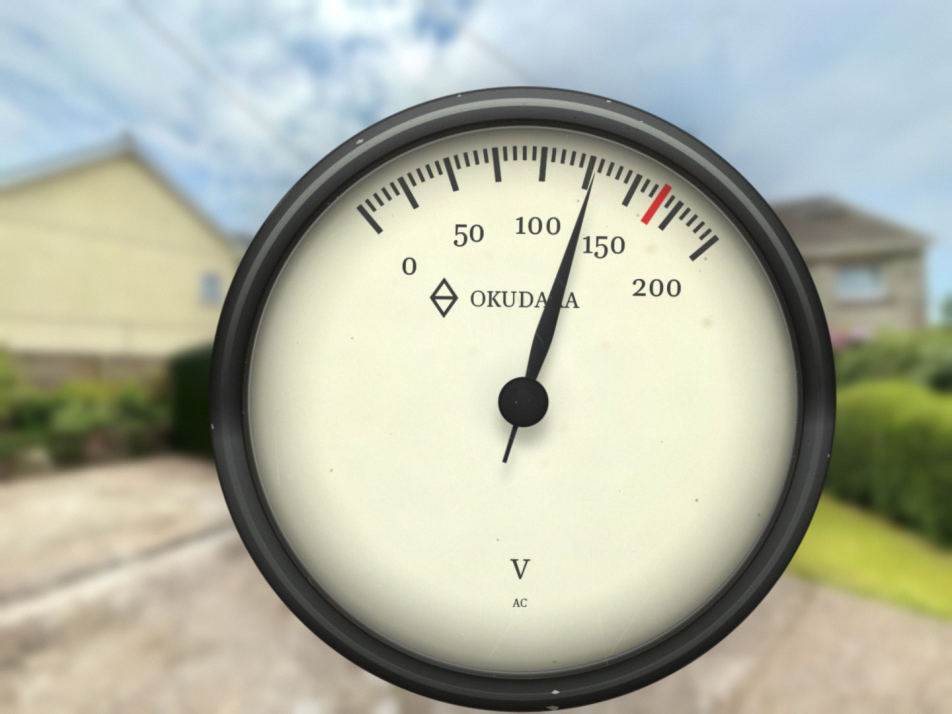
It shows 127.5V
